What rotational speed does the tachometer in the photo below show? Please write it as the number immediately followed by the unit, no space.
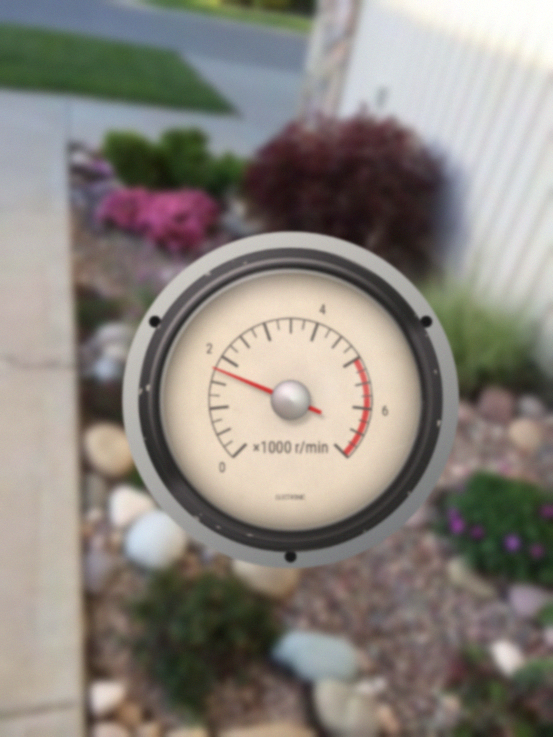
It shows 1750rpm
